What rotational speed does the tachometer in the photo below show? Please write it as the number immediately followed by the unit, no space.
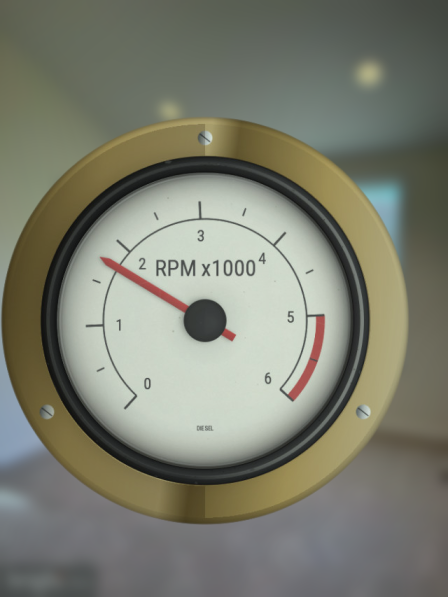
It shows 1750rpm
